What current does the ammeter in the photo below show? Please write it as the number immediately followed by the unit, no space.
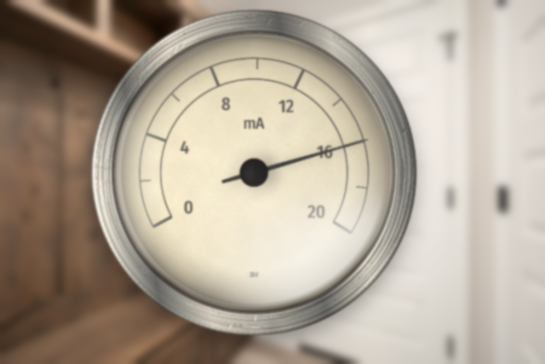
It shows 16mA
